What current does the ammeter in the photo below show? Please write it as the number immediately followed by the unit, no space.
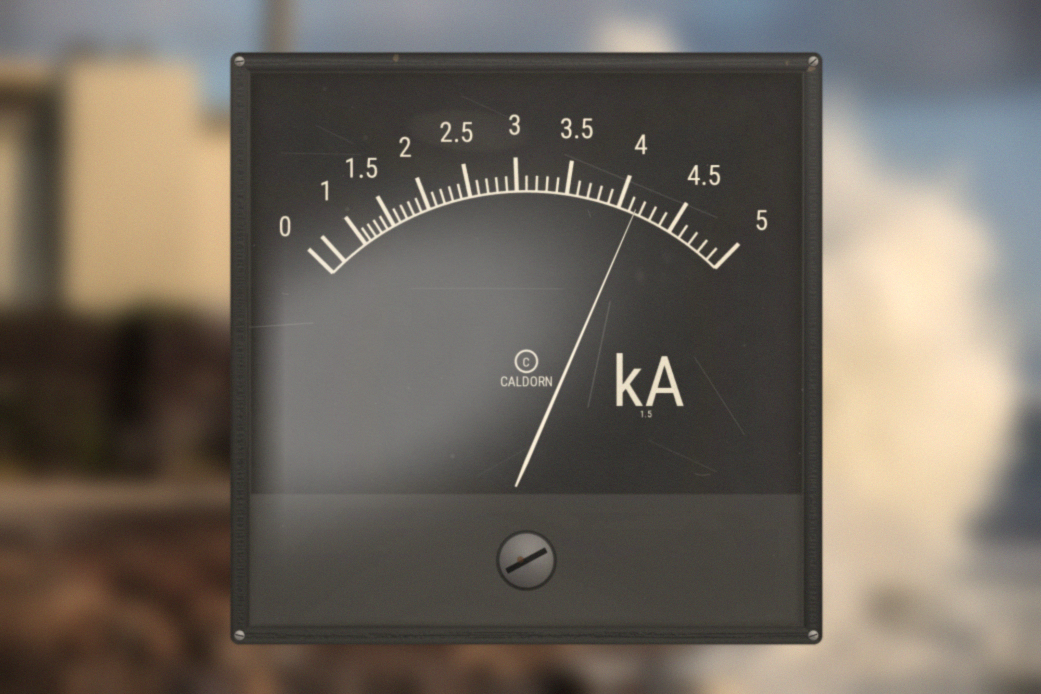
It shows 4.15kA
